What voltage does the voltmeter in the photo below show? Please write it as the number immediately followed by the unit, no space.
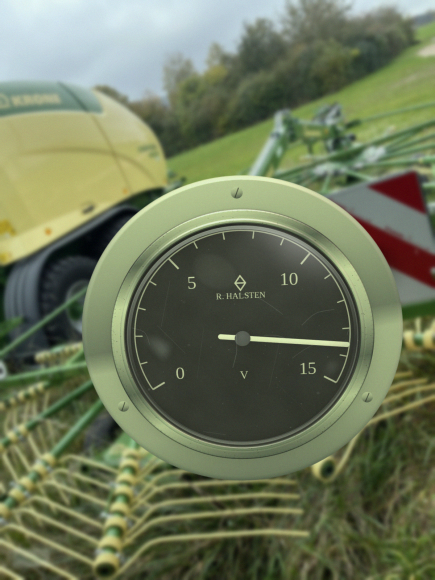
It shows 13.5V
